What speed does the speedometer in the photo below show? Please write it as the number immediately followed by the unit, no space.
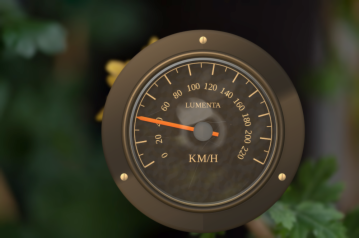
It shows 40km/h
